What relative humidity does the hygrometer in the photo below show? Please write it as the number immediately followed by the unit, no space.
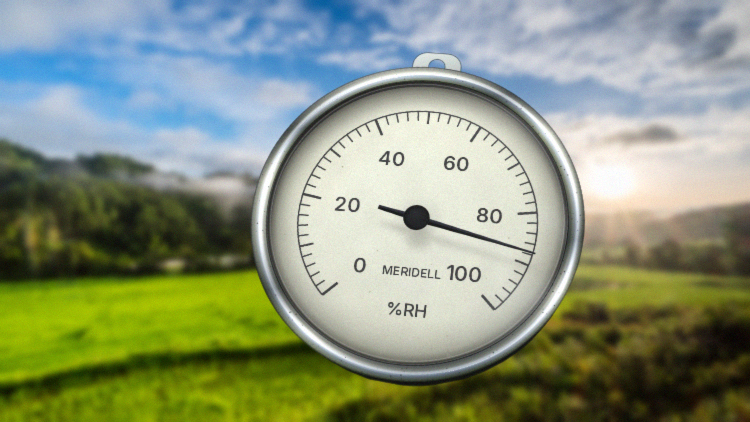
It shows 88%
